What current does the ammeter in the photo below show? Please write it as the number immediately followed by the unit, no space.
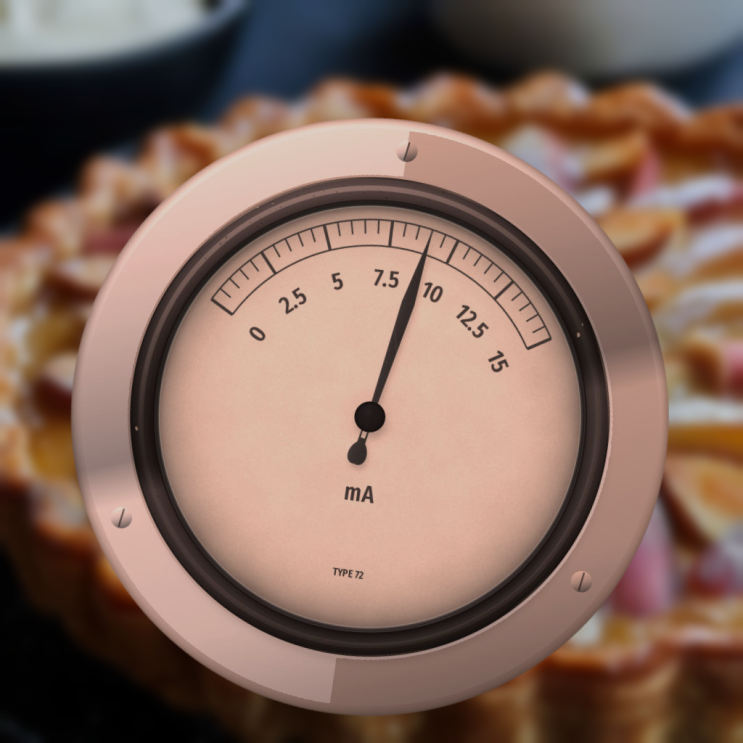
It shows 9mA
